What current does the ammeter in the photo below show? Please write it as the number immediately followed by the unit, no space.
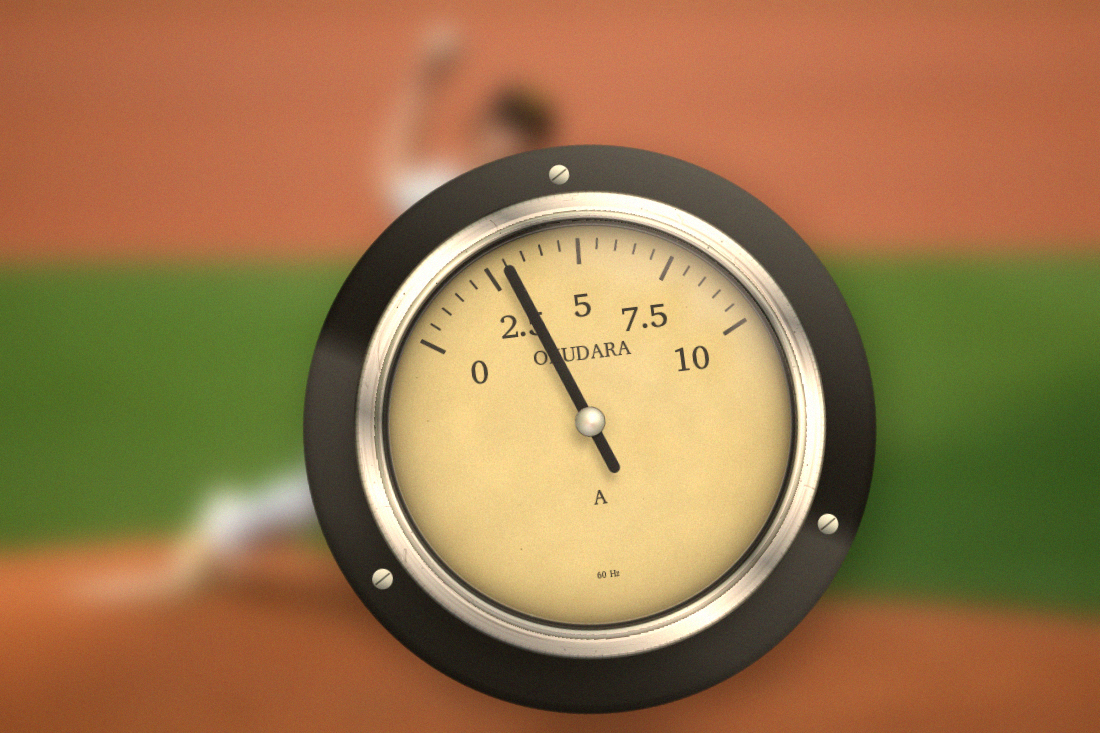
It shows 3A
